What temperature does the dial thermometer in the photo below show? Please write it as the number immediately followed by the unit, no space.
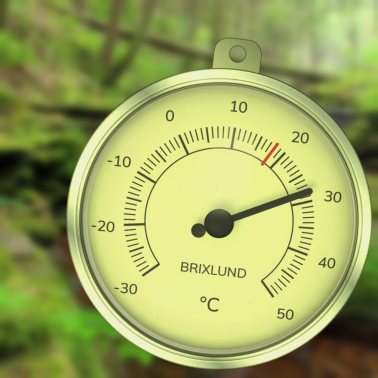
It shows 28°C
